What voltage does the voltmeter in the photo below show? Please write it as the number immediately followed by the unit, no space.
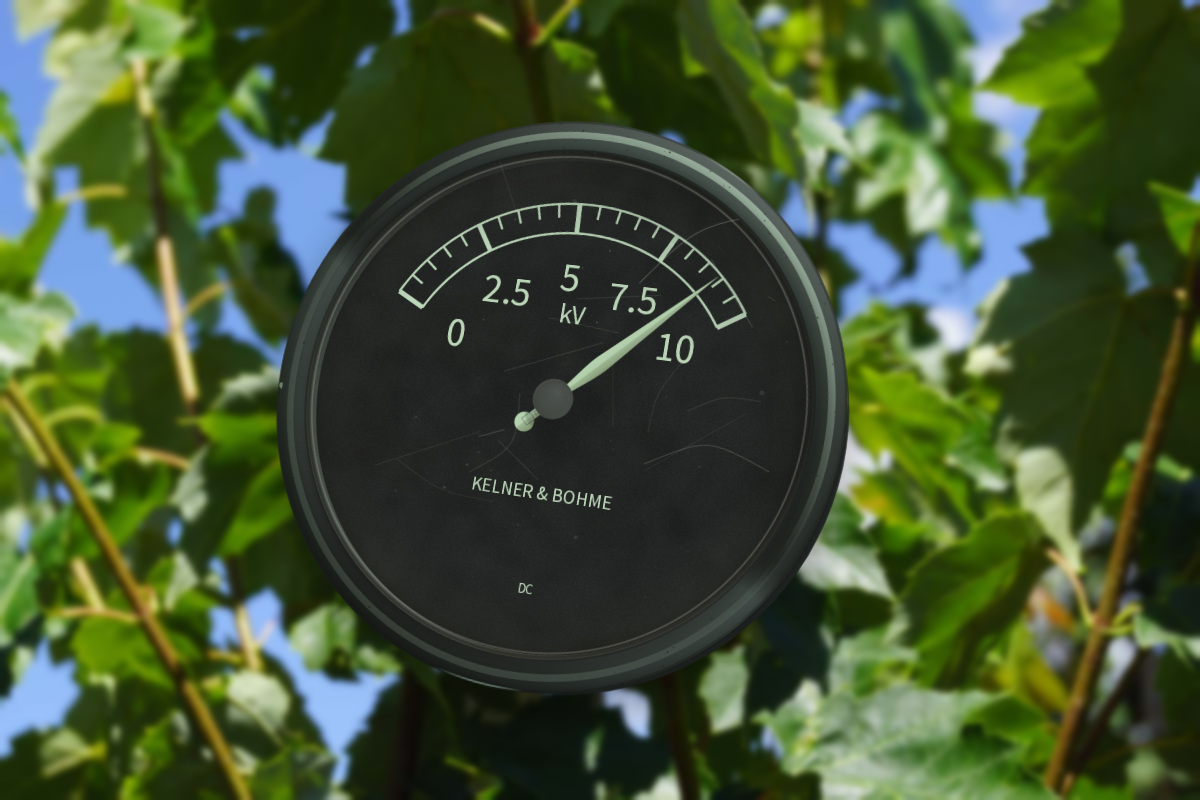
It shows 9kV
